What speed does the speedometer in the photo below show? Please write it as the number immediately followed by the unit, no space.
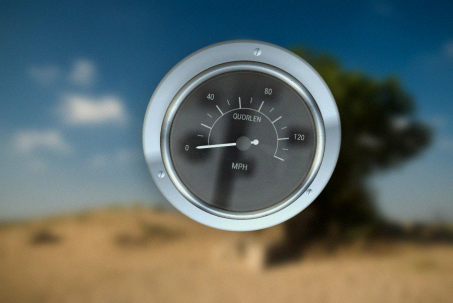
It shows 0mph
